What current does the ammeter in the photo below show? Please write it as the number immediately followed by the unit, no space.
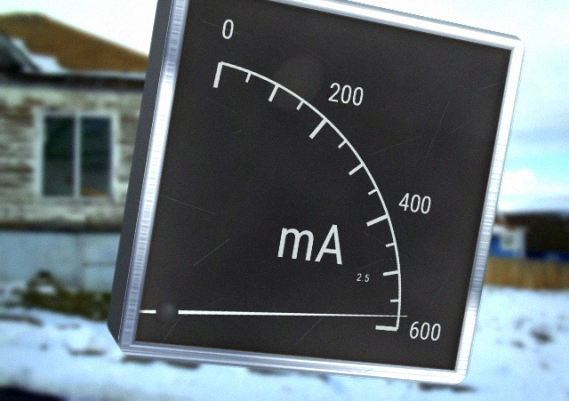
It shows 575mA
